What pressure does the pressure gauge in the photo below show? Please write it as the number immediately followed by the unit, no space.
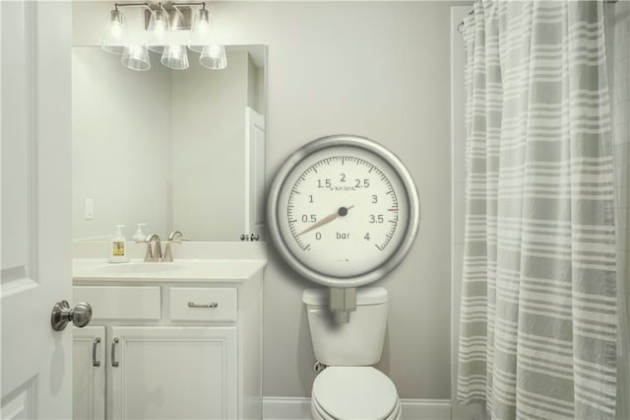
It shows 0.25bar
